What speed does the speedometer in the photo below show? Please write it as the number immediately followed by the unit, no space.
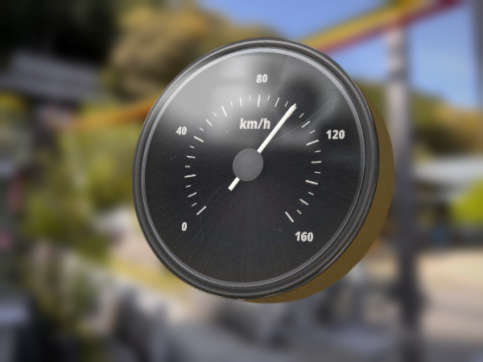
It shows 100km/h
